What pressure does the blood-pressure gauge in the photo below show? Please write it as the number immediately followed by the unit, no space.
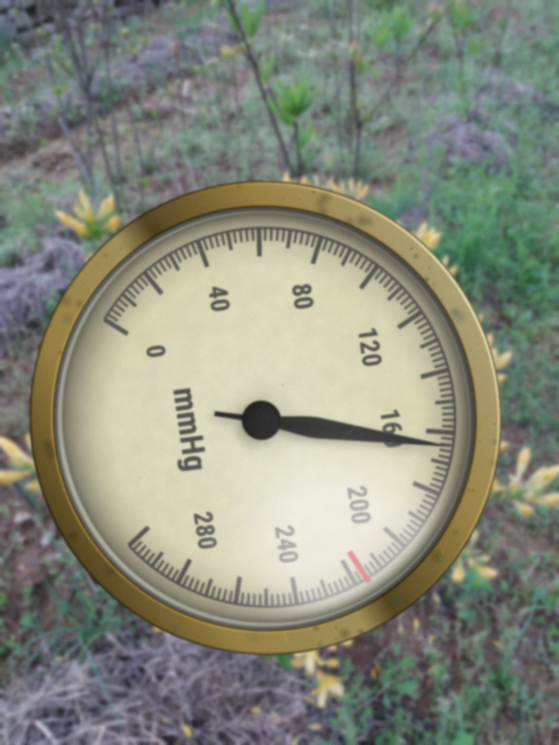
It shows 164mmHg
